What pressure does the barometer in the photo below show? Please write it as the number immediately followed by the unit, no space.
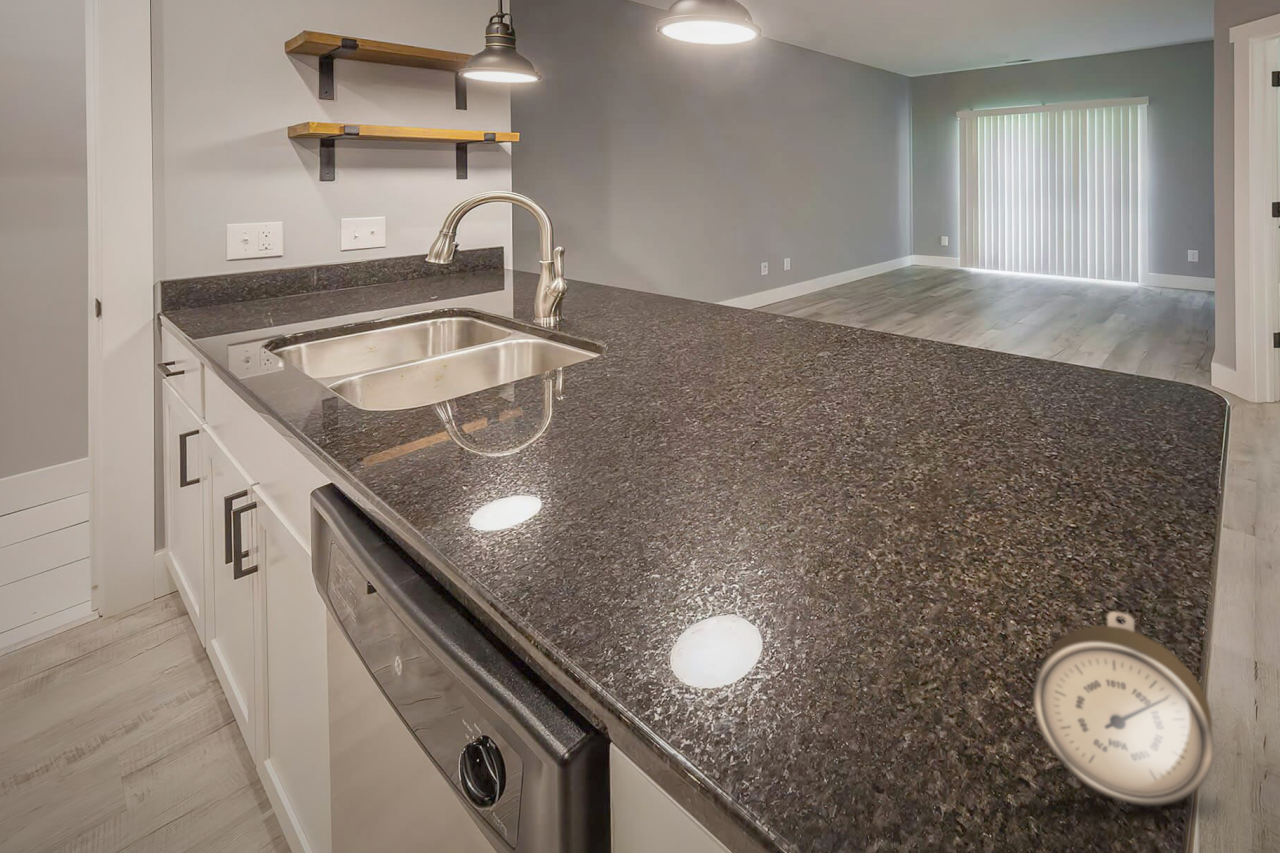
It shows 1024hPa
